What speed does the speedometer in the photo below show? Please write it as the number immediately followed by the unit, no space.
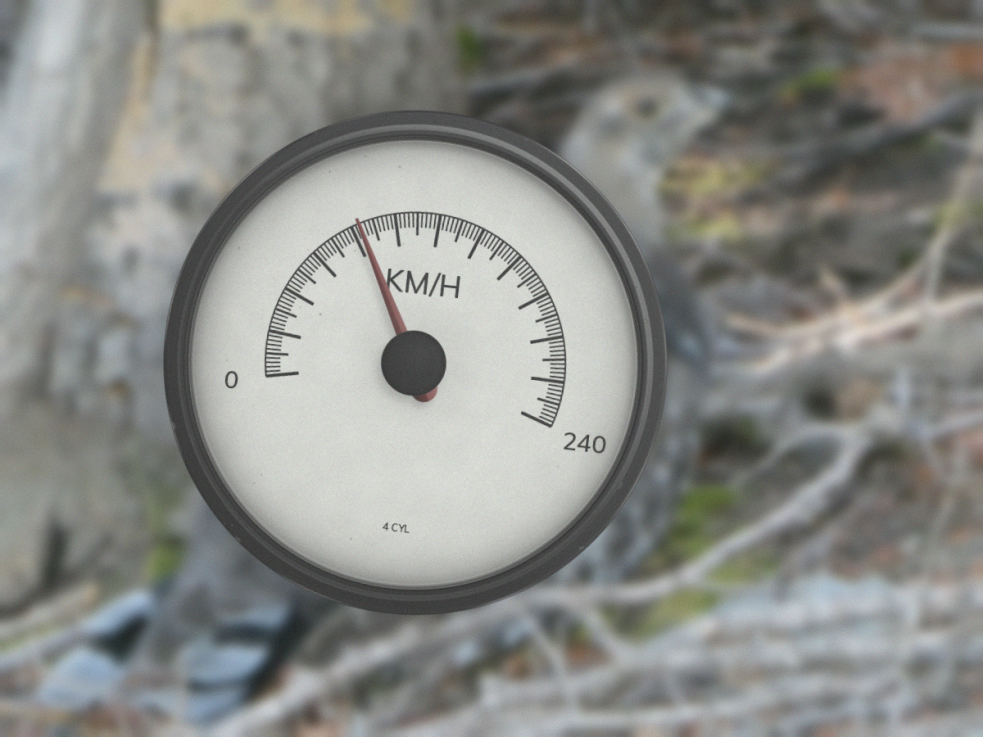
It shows 84km/h
